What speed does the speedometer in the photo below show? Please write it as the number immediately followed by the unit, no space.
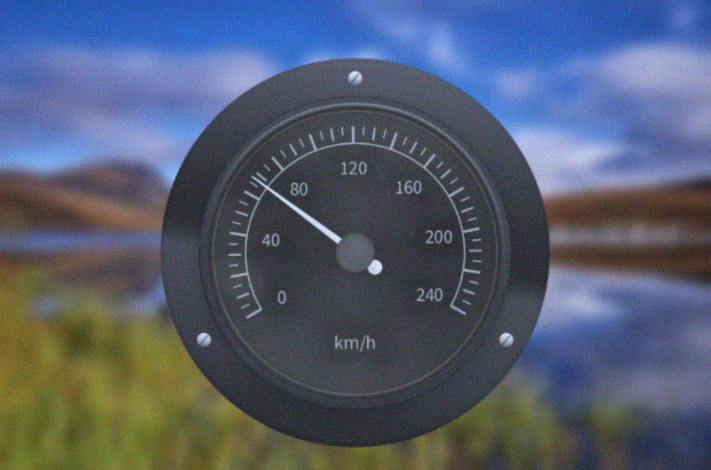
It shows 67.5km/h
